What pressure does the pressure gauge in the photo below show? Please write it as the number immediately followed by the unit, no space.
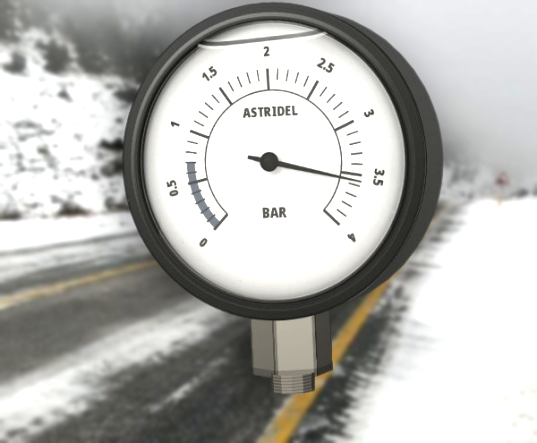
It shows 3.55bar
